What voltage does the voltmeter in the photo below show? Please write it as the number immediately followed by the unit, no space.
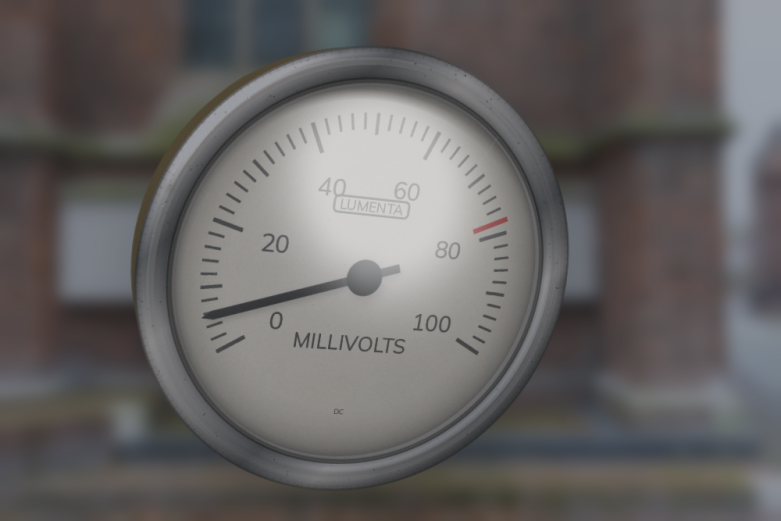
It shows 6mV
